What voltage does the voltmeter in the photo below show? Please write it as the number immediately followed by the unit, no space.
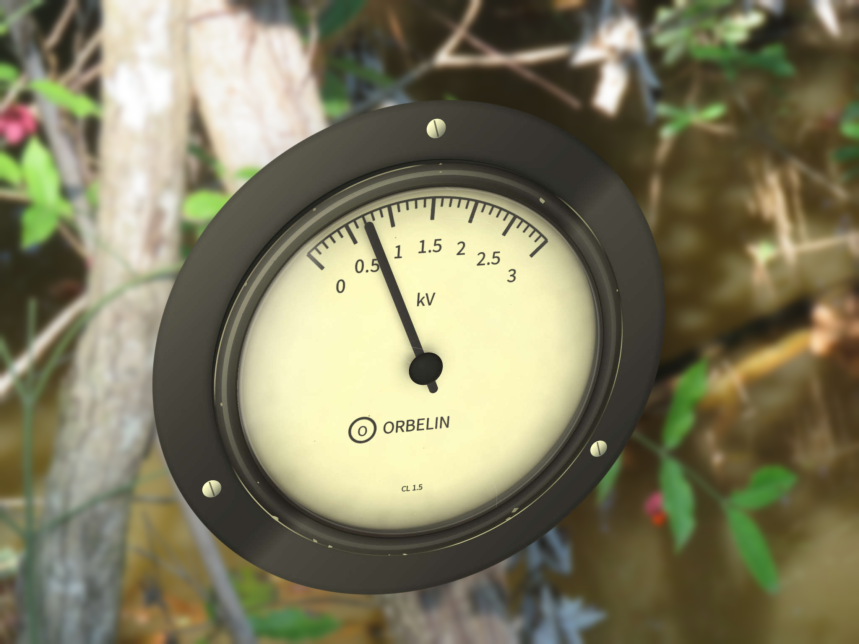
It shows 0.7kV
